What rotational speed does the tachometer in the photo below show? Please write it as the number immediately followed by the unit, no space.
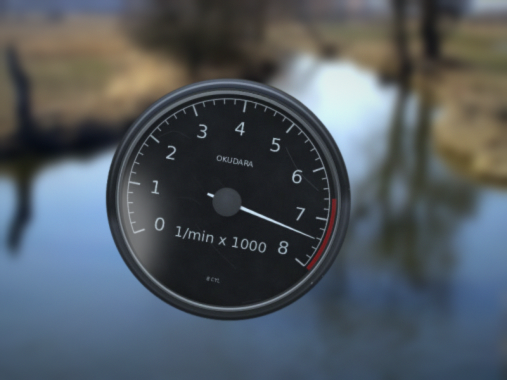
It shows 7400rpm
